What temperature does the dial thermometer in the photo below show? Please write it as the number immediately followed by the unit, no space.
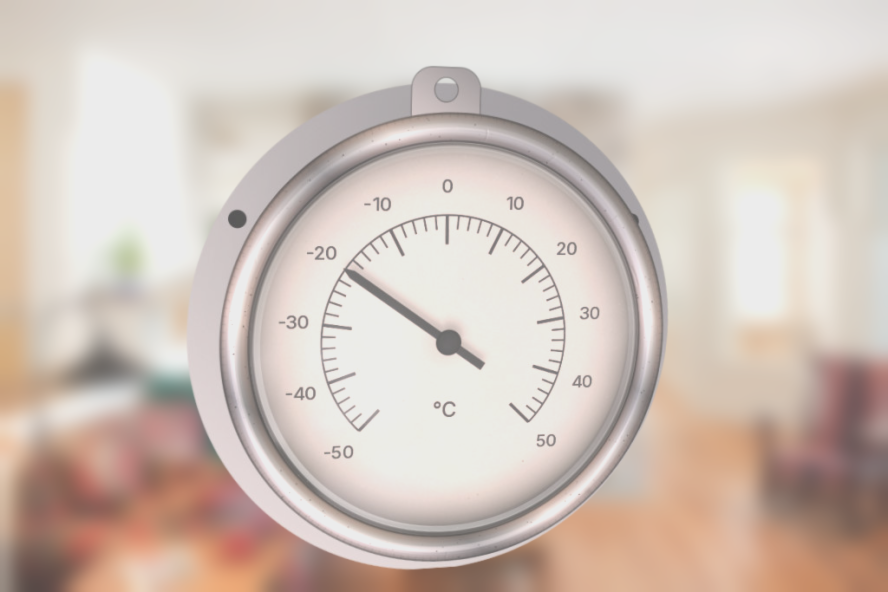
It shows -20°C
